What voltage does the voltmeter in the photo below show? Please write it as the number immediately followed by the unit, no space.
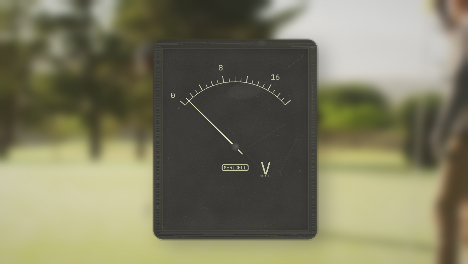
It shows 1V
